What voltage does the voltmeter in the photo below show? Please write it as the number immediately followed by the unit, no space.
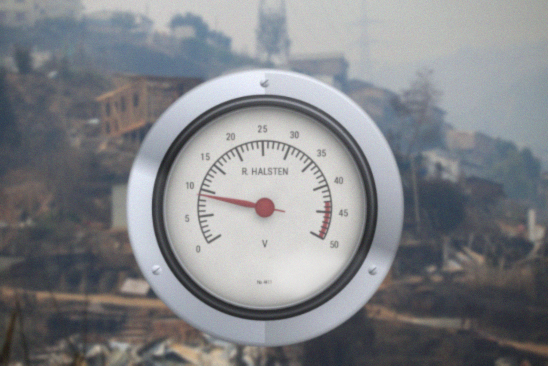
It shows 9V
